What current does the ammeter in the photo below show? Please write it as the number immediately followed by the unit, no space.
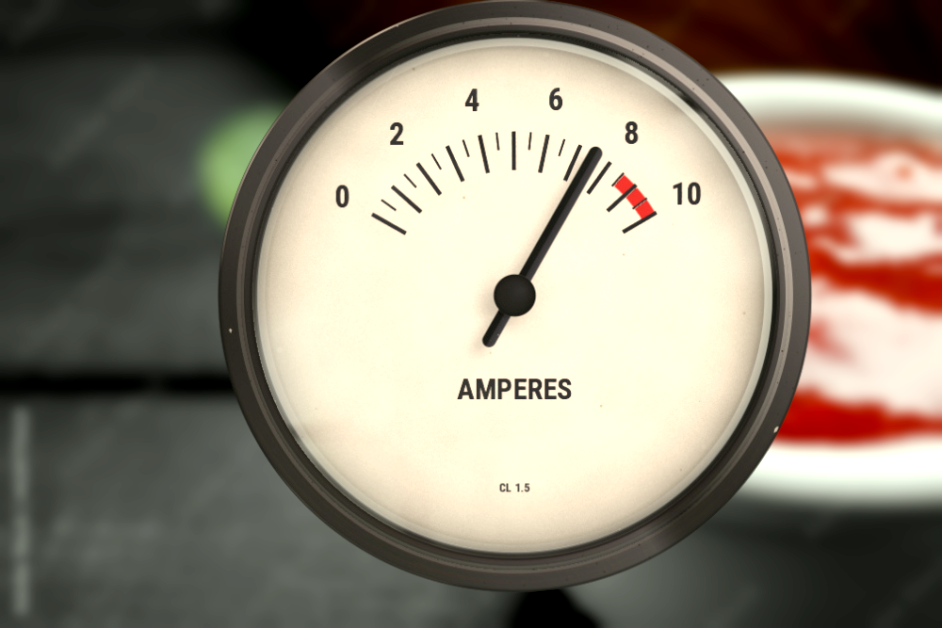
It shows 7.5A
